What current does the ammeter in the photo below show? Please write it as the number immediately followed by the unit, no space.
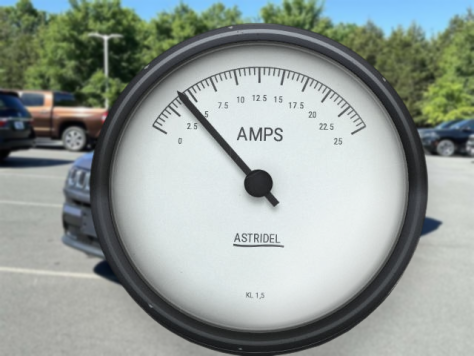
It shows 4A
